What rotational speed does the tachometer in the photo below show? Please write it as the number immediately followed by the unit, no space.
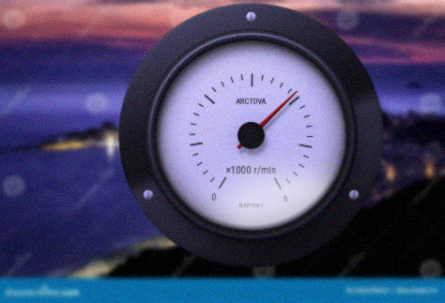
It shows 3900rpm
